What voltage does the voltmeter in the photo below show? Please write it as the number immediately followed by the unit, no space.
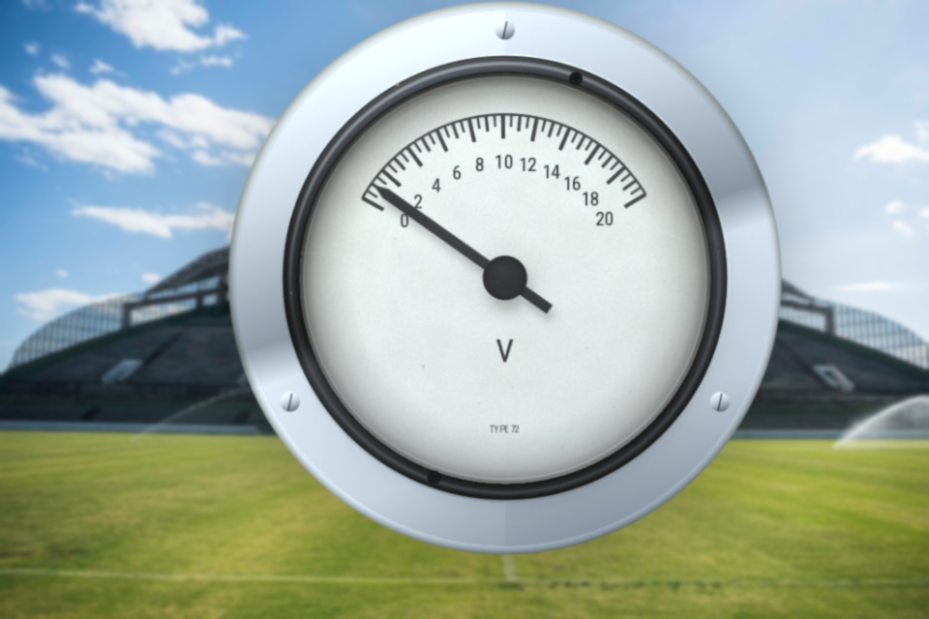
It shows 1V
